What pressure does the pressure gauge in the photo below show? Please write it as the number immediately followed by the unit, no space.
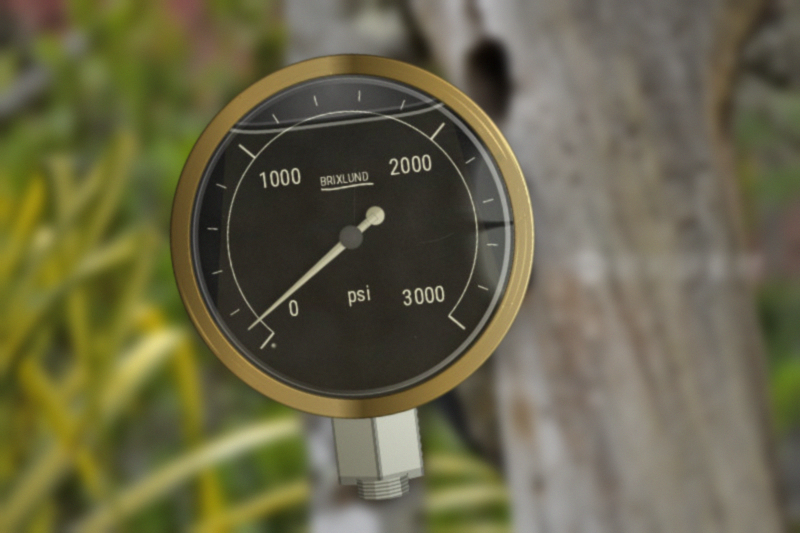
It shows 100psi
